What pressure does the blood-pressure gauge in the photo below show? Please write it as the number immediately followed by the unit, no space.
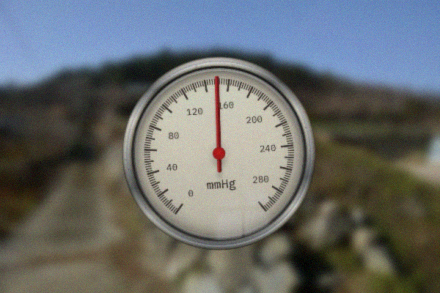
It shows 150mmHg
